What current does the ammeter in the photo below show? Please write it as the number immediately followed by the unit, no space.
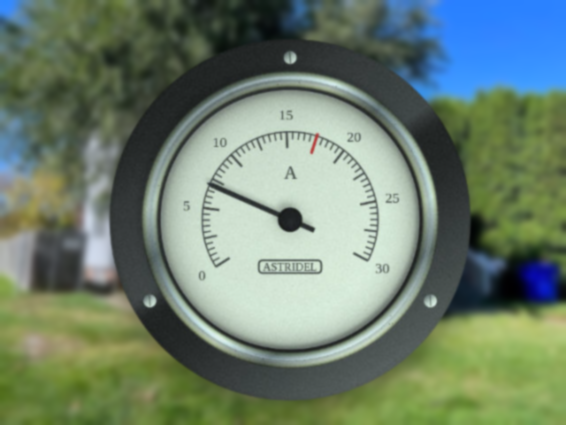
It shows 7A
